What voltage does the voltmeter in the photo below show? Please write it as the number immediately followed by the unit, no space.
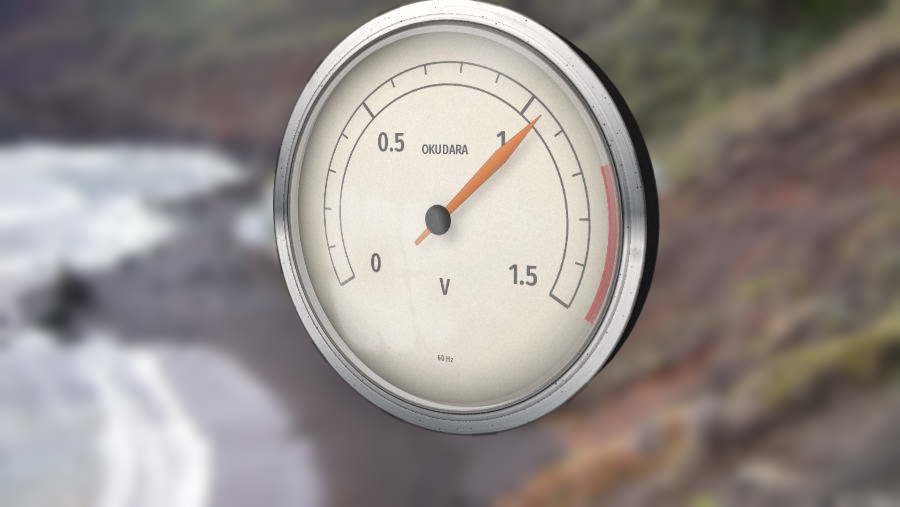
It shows 1.05V
